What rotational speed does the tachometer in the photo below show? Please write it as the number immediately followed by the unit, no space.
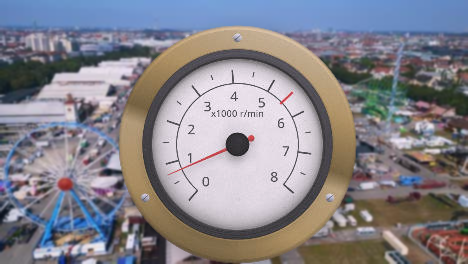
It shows 750rpm
